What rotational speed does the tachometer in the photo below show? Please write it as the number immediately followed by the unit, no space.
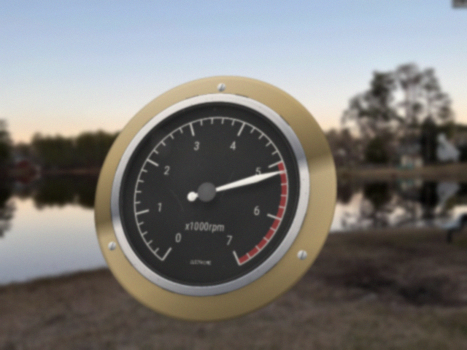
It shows 5200rpm
